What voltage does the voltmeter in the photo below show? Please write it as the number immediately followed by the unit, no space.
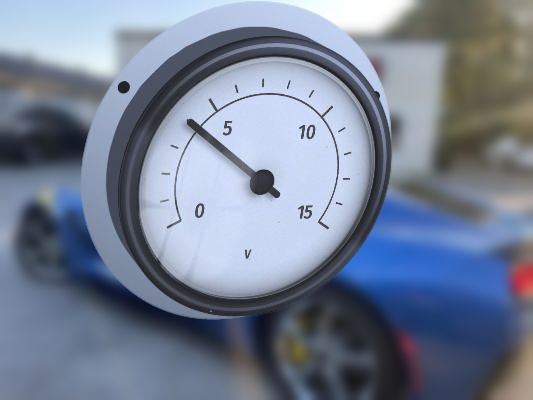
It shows 4V
